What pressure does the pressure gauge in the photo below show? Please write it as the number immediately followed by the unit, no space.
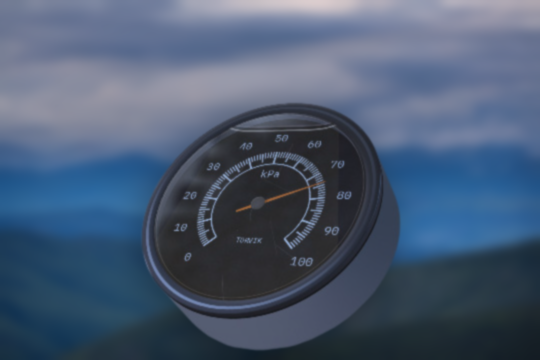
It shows 75kPa
